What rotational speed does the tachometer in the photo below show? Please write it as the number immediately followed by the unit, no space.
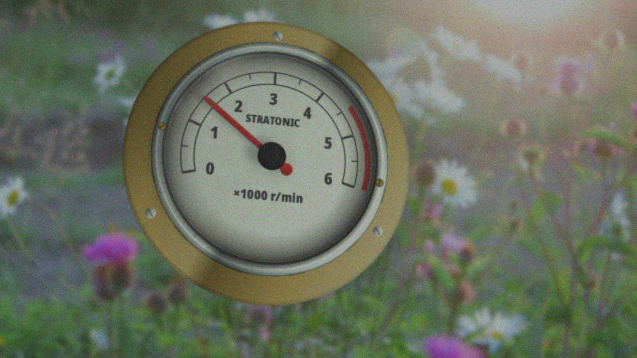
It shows 1500rpm
